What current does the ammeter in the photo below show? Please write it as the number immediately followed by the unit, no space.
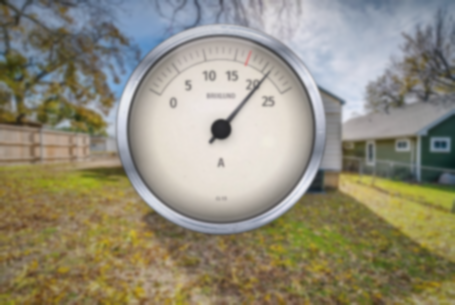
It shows 21A
